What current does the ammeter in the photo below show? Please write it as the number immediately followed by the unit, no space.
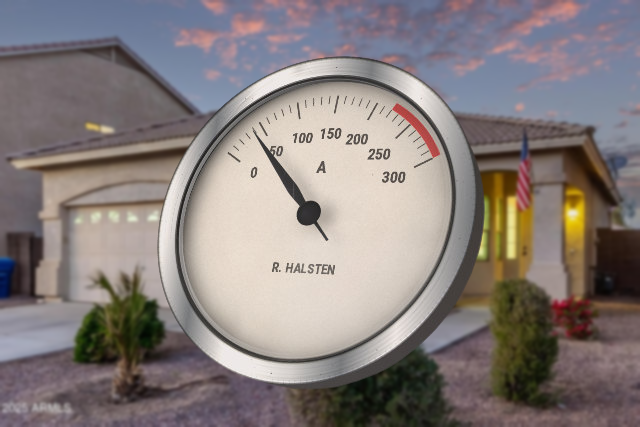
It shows 40A
